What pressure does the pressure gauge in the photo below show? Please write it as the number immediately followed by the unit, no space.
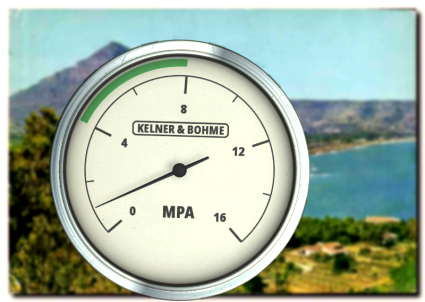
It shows 1MPa
